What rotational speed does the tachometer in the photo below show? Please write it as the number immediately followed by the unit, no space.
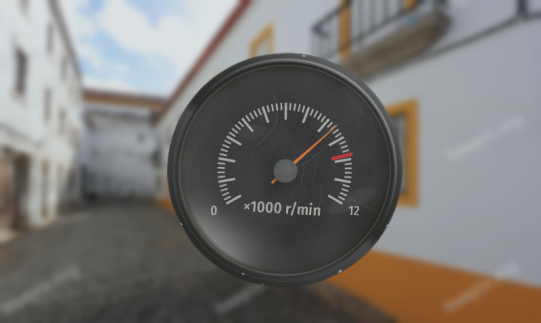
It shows 8400rpm
